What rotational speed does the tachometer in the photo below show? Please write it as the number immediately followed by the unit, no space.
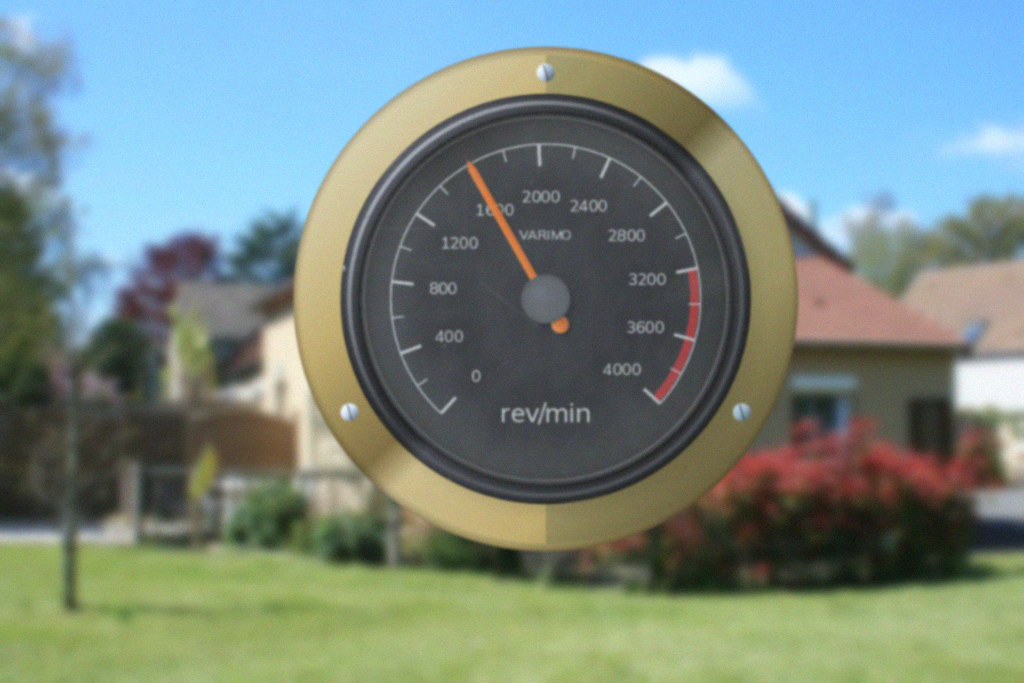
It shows 1600rpm
